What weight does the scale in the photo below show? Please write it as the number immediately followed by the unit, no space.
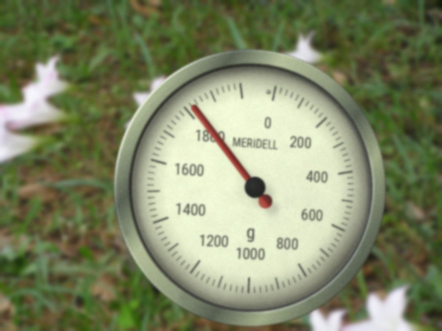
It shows 1820g
